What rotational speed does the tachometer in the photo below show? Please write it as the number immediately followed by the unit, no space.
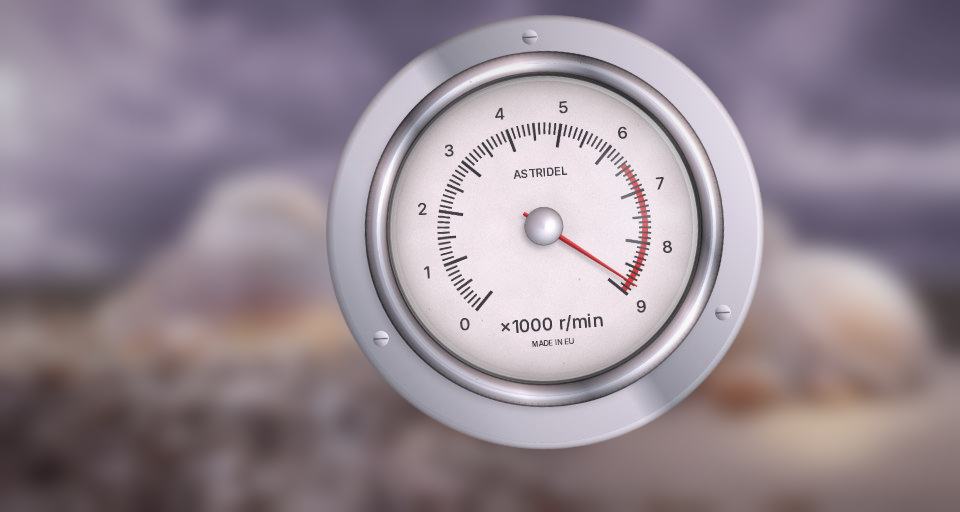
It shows 8800rpm
